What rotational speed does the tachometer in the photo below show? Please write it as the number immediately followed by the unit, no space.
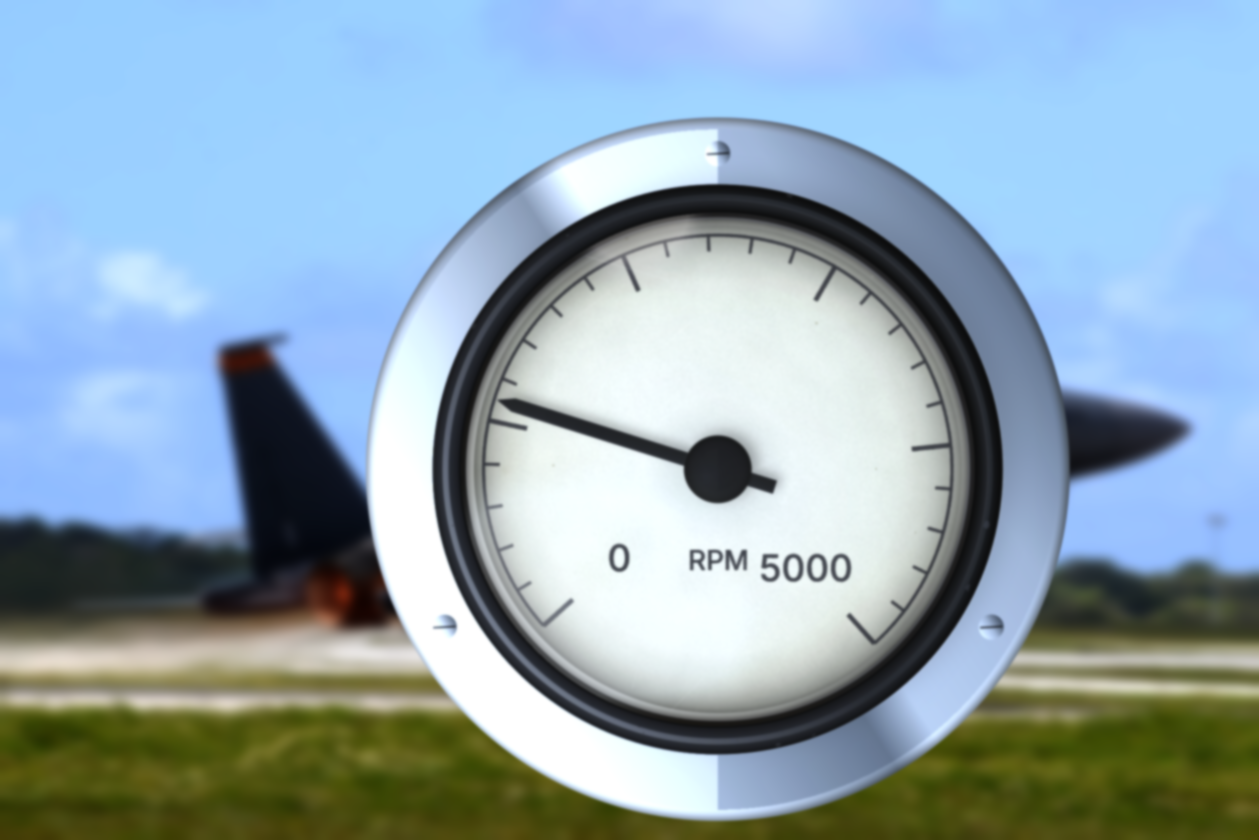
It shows 1100rpm
